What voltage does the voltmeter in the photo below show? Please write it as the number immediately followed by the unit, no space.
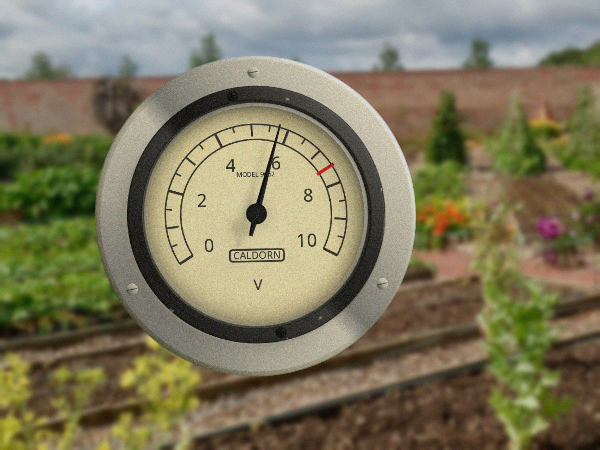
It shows 5.75V
